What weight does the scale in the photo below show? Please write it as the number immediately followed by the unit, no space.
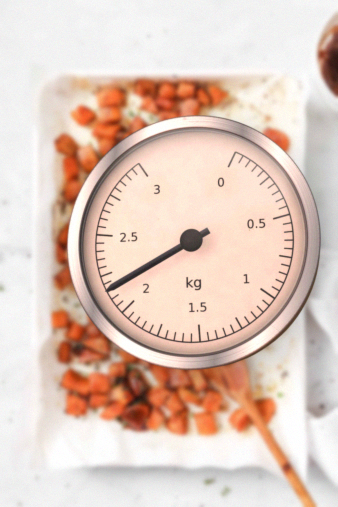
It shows 2.15kg
